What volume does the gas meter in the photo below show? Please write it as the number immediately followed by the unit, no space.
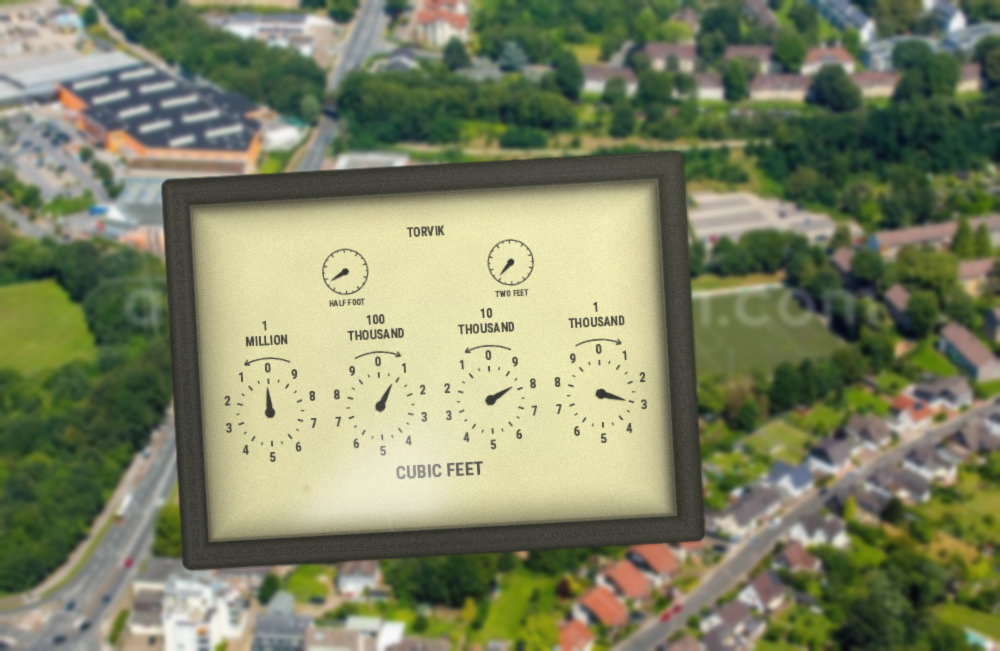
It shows 8300ft³
